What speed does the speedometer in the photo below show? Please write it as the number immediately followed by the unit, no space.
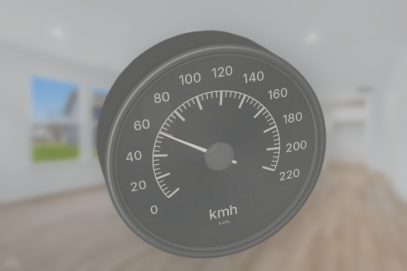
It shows 60km/h
